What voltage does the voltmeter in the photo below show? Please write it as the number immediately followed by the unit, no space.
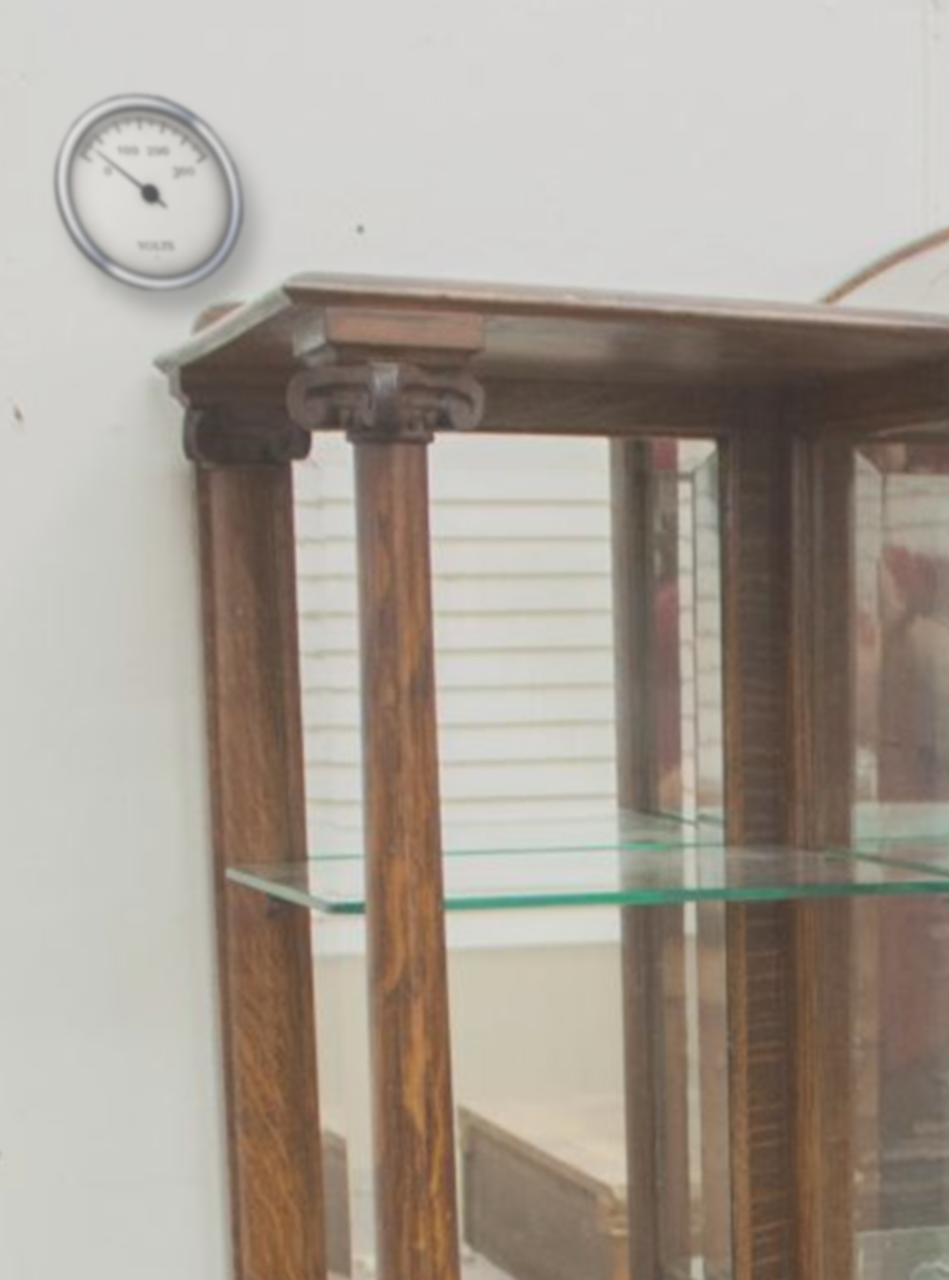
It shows 25V
